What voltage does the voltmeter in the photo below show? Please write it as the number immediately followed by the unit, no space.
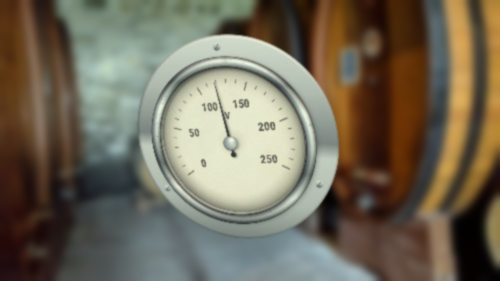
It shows 120V
